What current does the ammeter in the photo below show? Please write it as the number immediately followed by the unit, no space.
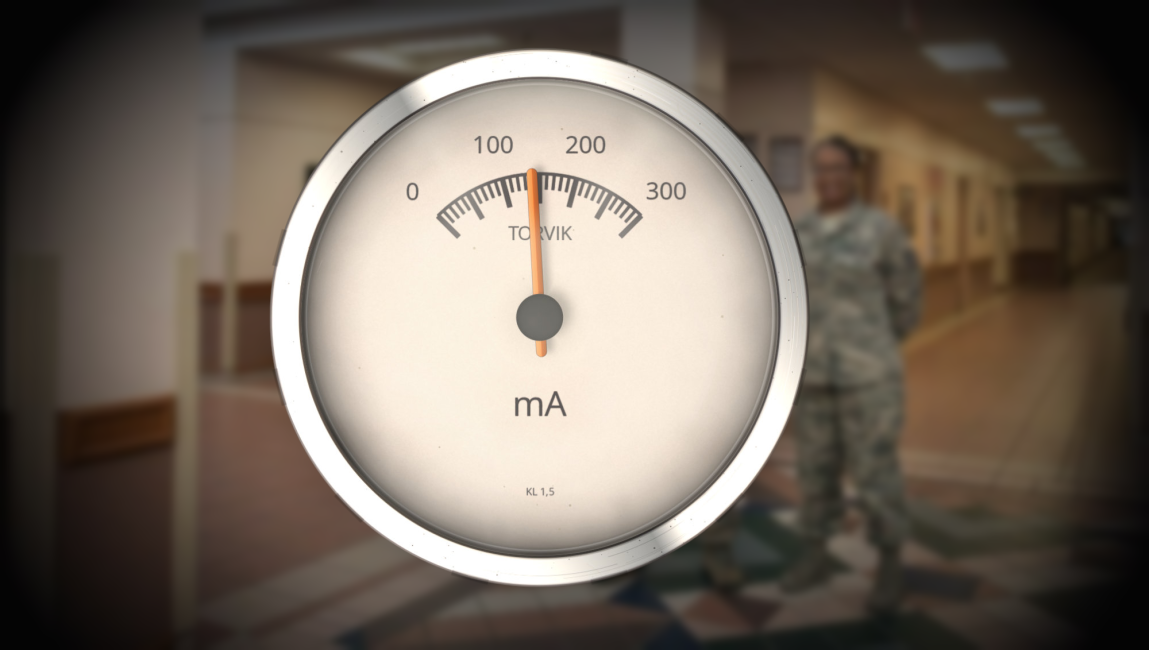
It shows 140mA
